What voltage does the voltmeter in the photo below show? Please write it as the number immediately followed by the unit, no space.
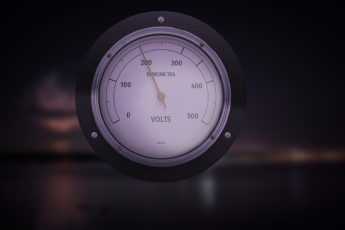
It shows 200V
